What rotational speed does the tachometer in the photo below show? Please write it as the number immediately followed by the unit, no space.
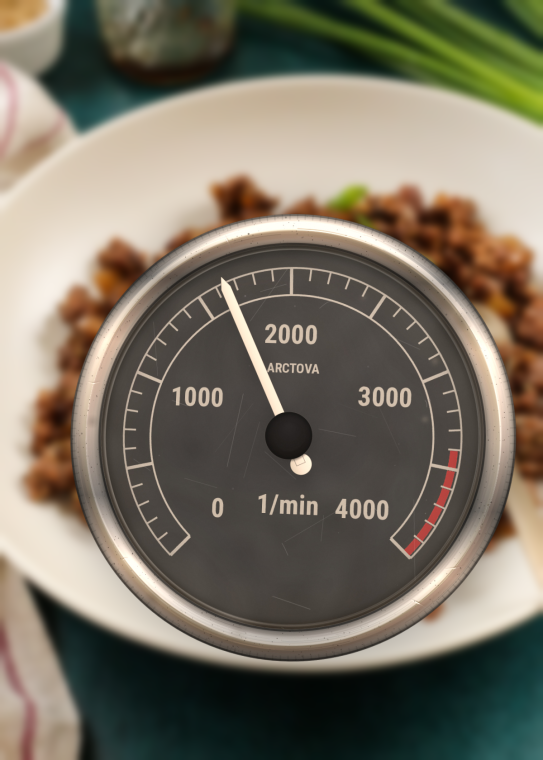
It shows 1650rpm
